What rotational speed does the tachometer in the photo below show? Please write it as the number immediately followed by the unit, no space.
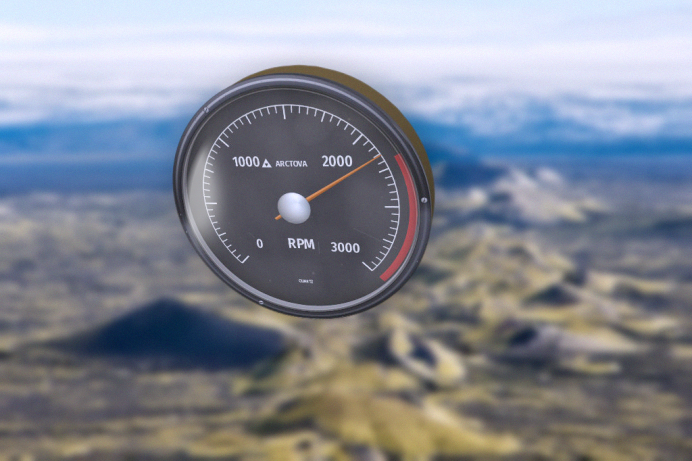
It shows 2150rpm
